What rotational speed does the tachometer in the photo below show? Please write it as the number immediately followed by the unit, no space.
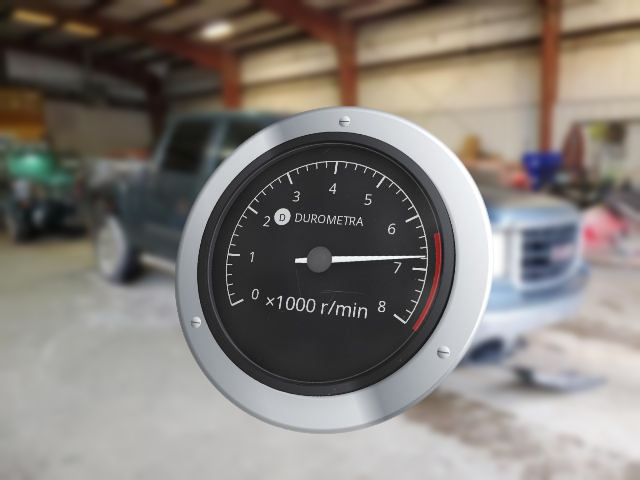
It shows 6800rpm
